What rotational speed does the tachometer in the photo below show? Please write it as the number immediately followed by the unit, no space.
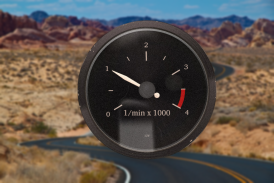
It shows 1000rpm
